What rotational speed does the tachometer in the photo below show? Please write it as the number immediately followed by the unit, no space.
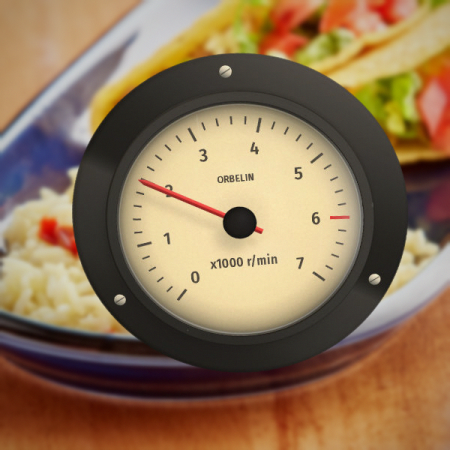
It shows 2000rpm
